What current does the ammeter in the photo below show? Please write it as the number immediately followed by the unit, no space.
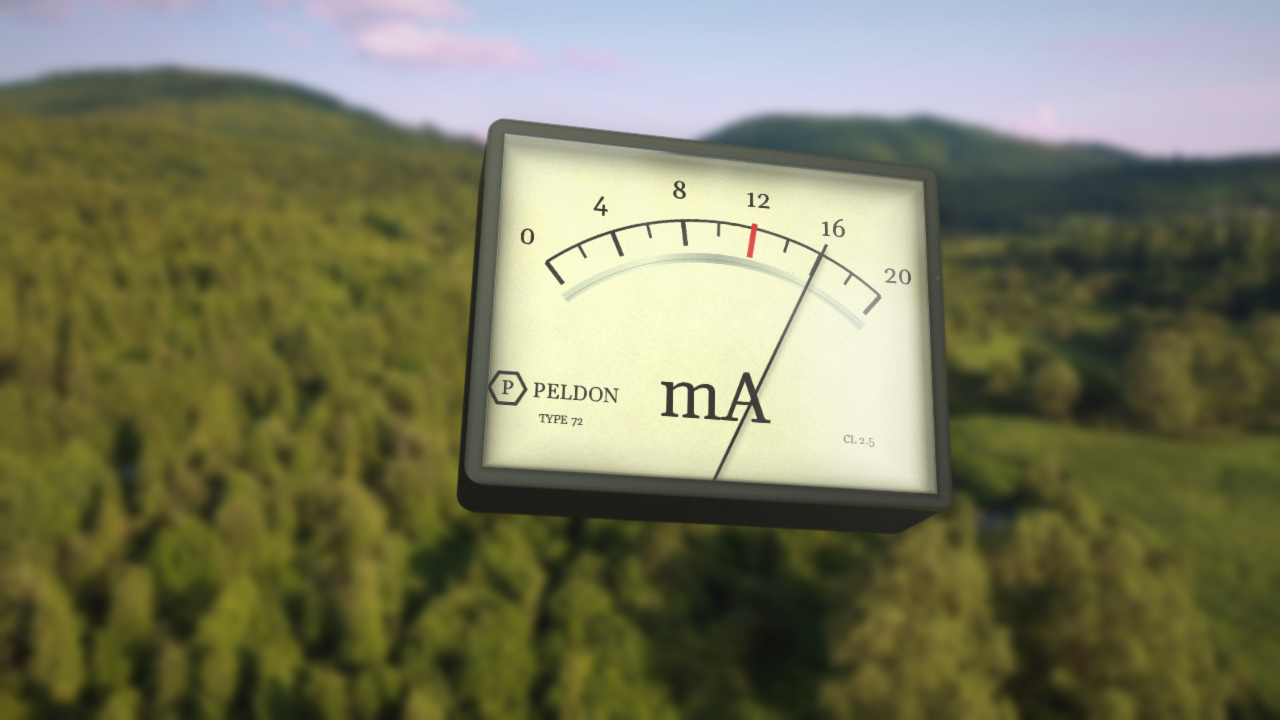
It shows 16mA
